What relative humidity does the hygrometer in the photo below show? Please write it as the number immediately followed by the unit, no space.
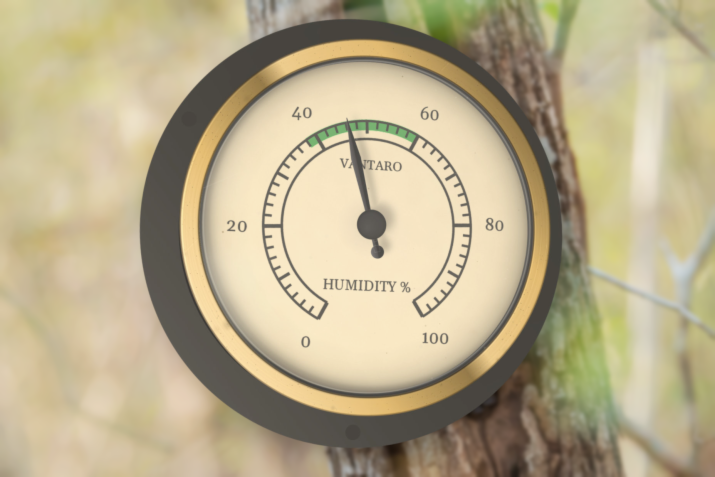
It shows 46%
